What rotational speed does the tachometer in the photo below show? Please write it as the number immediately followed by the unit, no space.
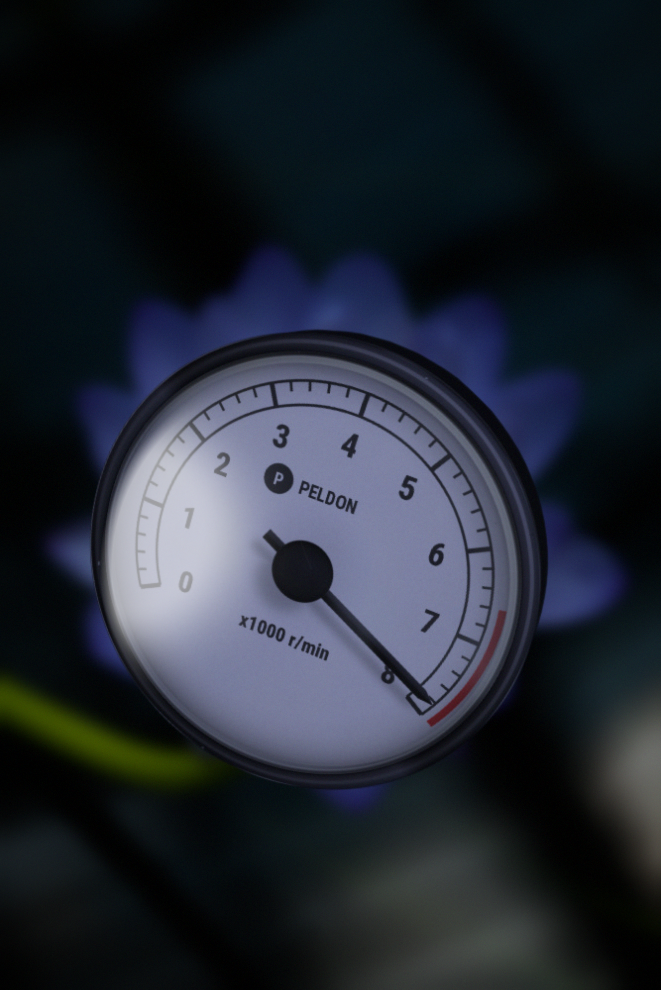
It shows 7800rpm
